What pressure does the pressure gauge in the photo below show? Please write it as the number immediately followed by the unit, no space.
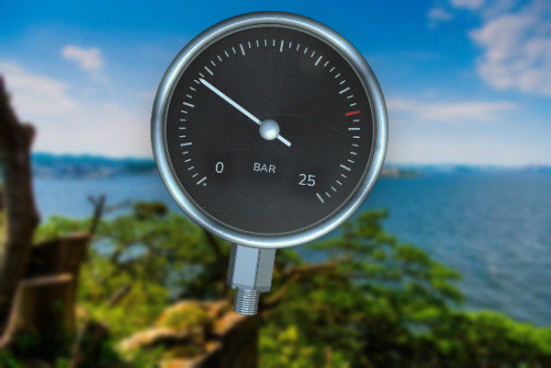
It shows 6.75bar
